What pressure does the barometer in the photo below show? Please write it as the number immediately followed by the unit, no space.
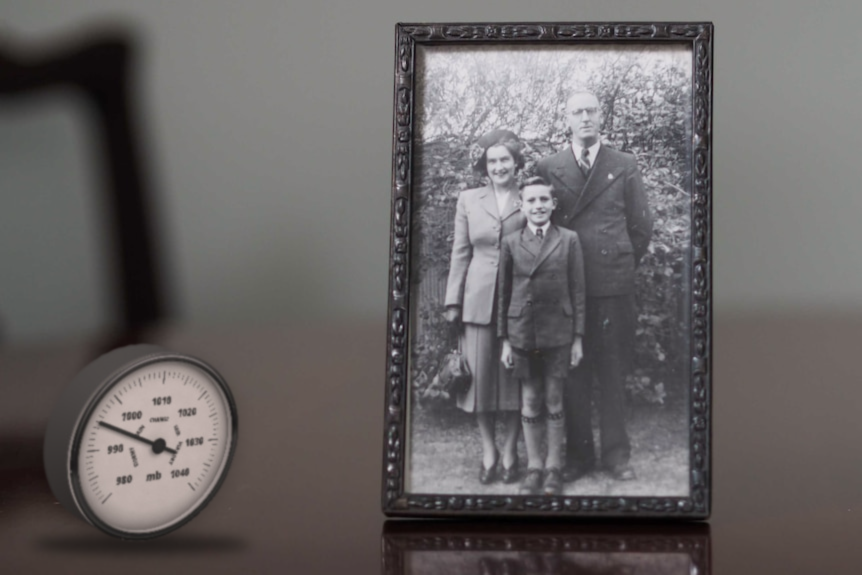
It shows 995mbar
